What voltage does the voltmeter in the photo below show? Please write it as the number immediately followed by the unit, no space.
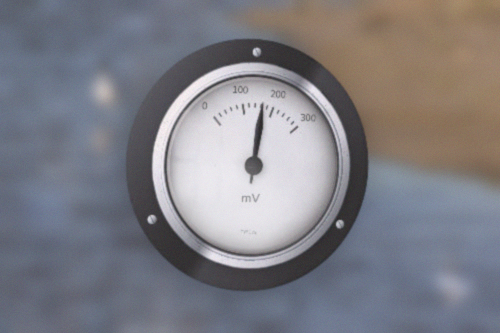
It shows 160mV
